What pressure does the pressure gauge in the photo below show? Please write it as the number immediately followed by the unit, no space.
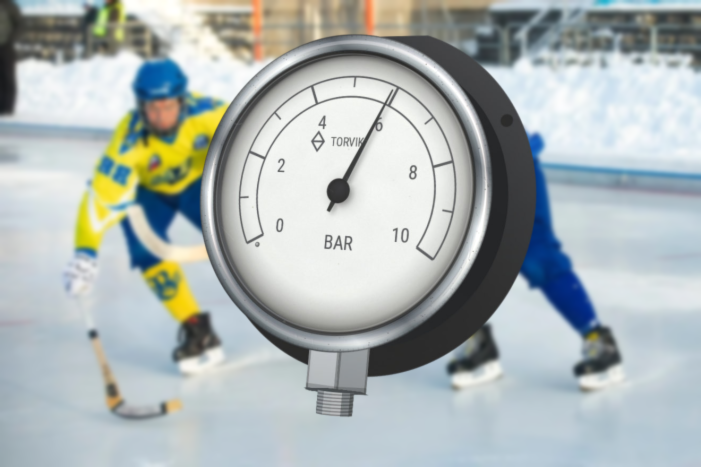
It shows 6bar
